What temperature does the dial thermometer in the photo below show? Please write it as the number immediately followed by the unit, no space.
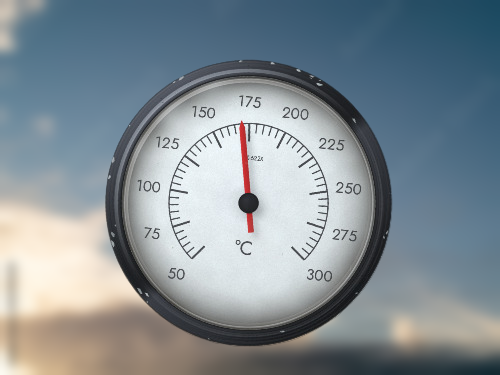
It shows 170°C
